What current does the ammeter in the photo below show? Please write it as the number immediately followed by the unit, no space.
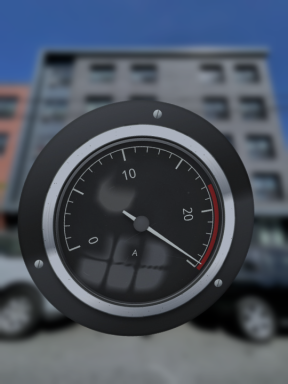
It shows 24.5A
